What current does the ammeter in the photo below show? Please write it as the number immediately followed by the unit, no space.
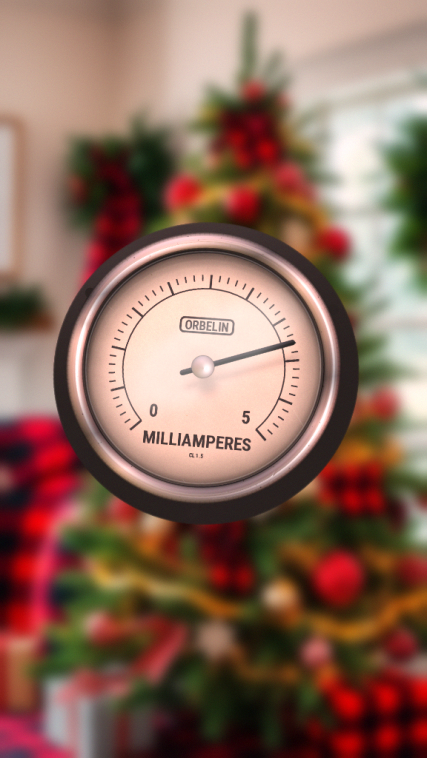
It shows 3.8mA
